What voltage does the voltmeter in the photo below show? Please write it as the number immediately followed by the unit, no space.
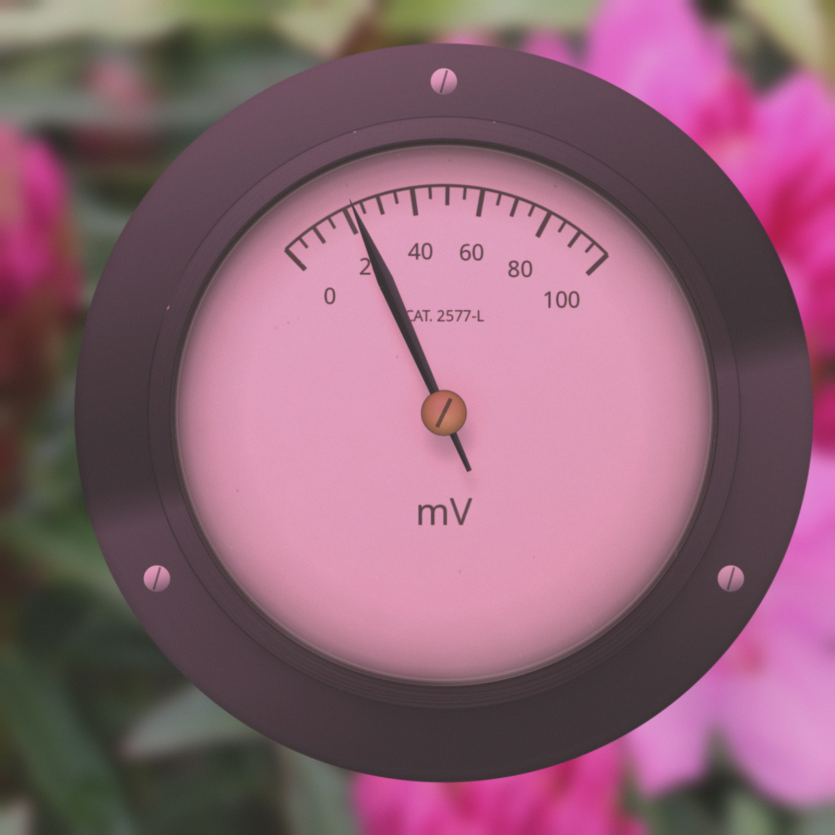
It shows 22.5mV
